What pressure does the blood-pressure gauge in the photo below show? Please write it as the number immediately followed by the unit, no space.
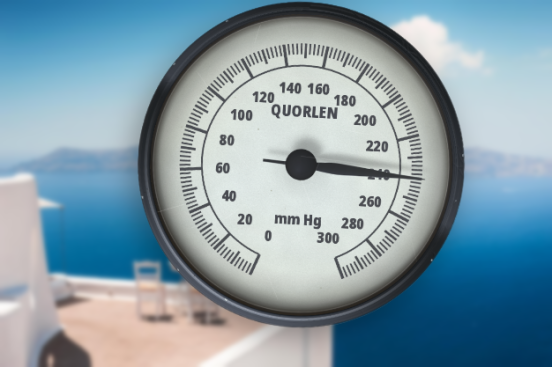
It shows 240mmHg
